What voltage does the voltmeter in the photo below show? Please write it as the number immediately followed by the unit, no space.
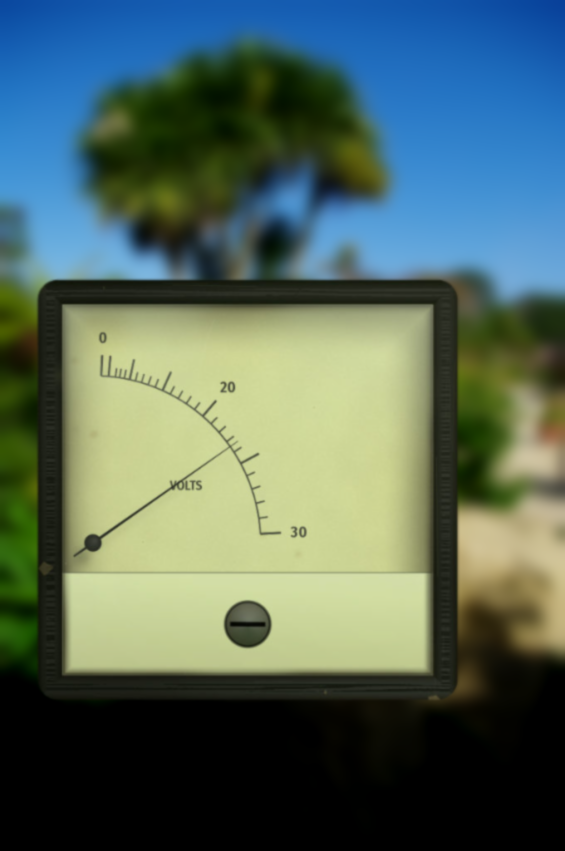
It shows 23.5V
